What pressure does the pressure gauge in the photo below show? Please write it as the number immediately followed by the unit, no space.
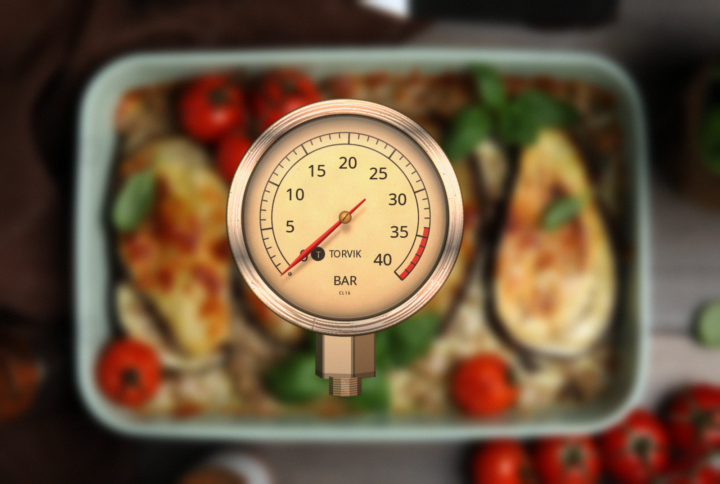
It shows 0bar
